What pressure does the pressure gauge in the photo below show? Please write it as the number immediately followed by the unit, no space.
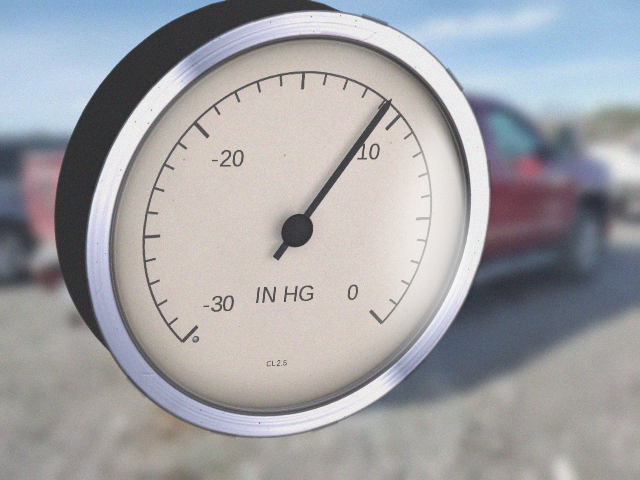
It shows -11inHg
